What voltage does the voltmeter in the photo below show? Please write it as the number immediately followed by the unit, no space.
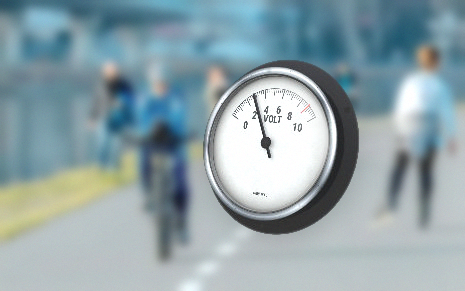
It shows 3V
